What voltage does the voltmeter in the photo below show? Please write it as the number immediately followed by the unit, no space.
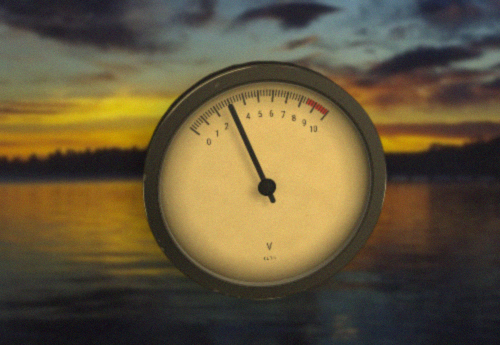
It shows 3V
